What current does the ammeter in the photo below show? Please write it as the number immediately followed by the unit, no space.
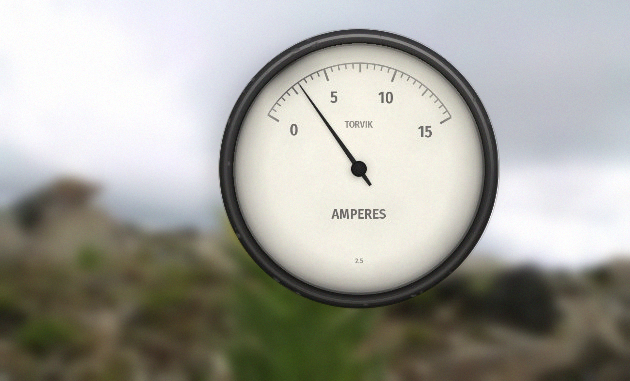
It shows 3A
